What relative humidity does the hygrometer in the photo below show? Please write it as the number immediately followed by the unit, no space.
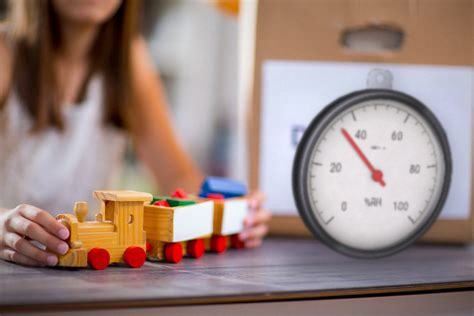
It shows 34%
